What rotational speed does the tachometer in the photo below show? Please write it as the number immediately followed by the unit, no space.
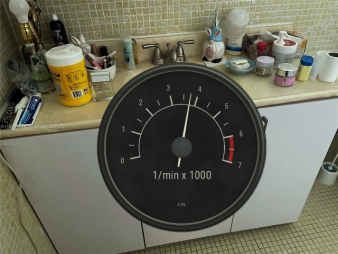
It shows 3750rpm
